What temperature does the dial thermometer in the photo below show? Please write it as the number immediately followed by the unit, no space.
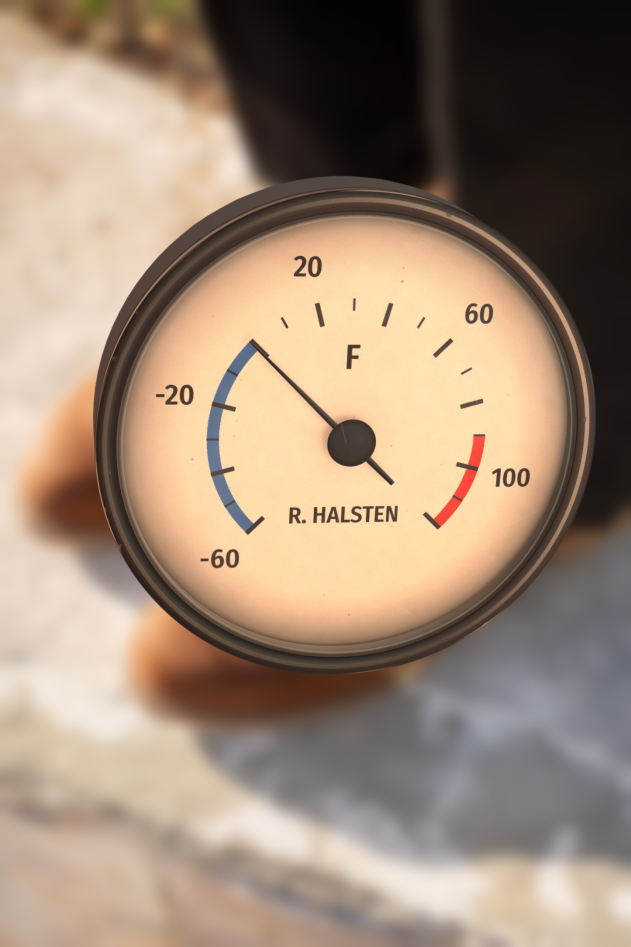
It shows 0°F
